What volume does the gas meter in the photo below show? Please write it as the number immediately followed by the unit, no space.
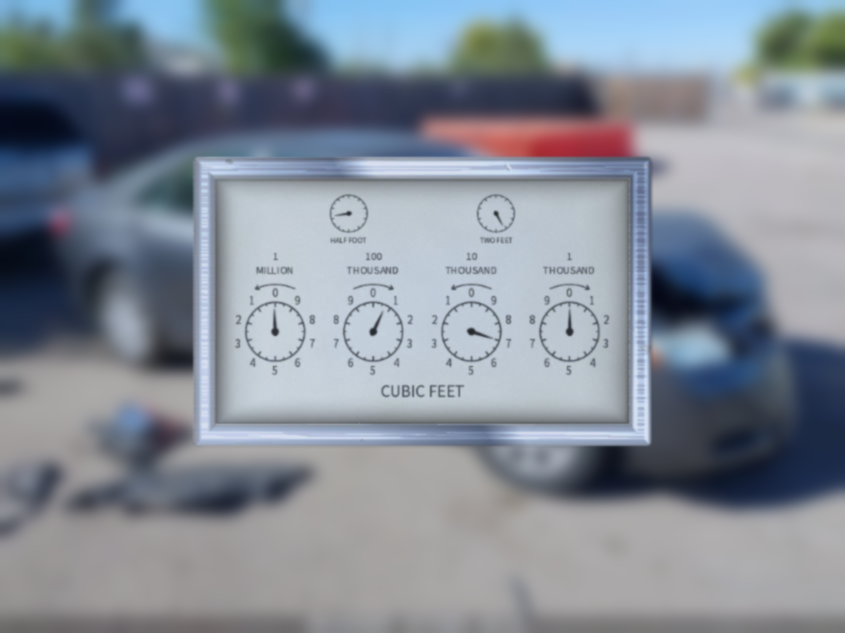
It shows 7000ft³
